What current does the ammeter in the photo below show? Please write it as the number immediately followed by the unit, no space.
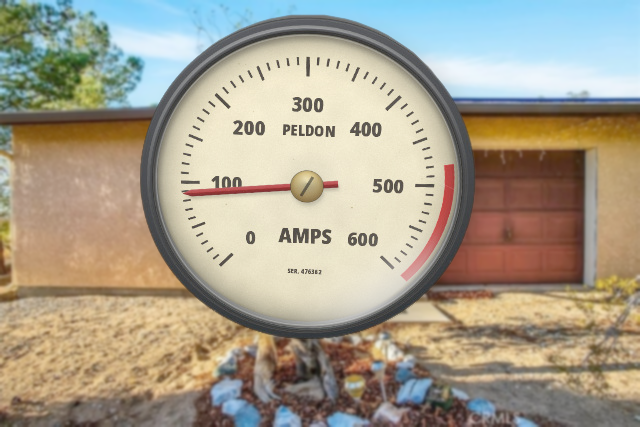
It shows 90A
